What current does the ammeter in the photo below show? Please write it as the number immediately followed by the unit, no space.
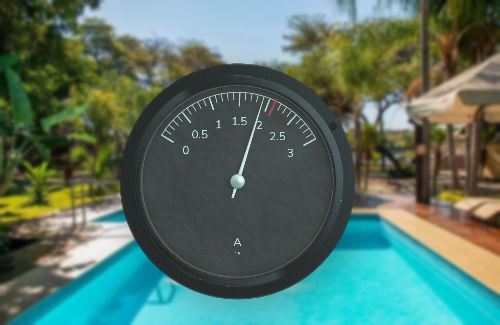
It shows 1.9A
